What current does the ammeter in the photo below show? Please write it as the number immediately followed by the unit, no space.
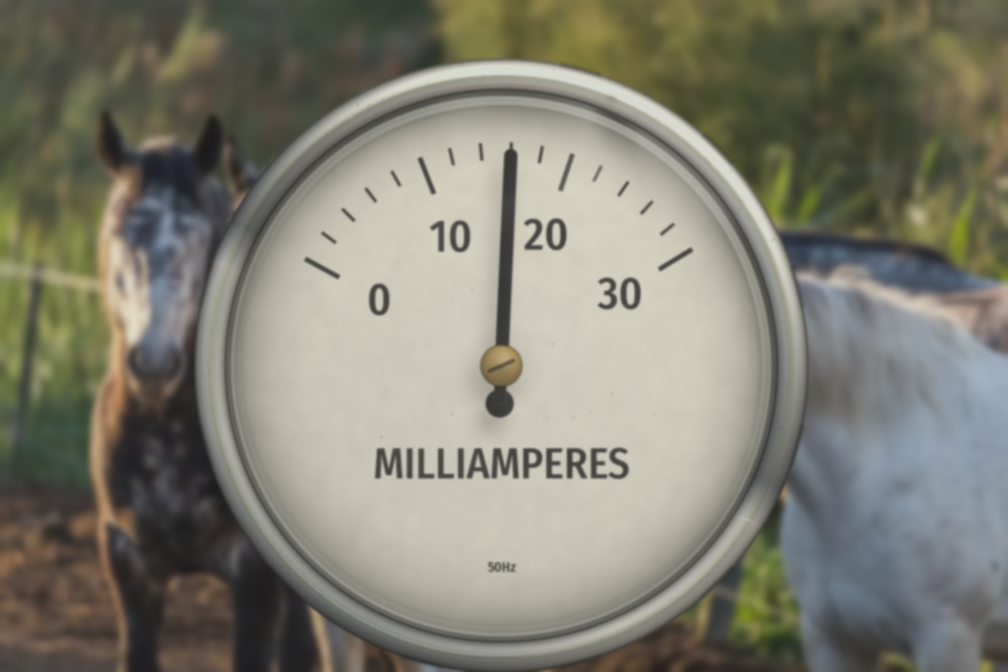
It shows 16mA
